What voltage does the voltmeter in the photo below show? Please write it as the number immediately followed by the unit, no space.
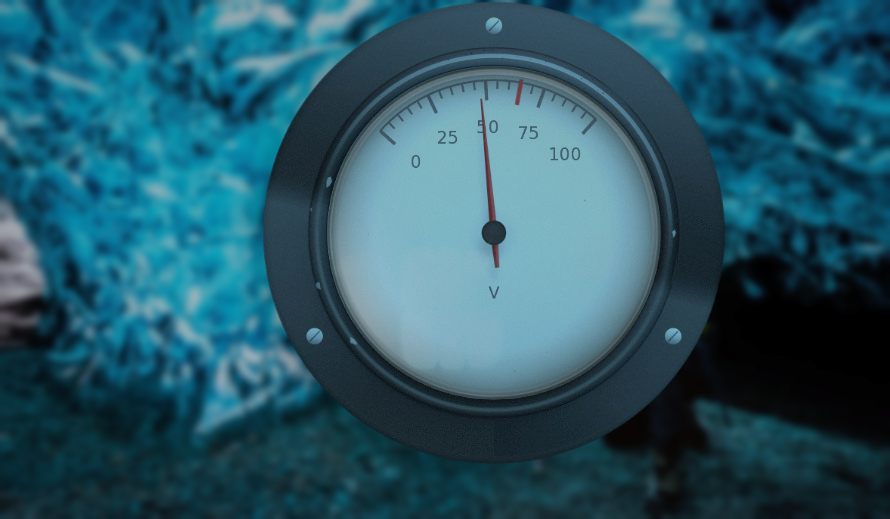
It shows 47.5V
